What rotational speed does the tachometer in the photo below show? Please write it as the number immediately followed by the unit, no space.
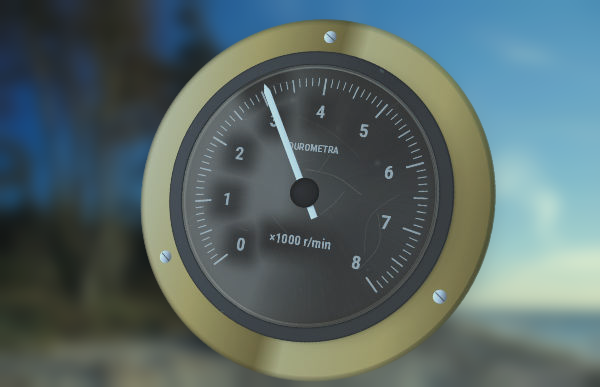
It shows 3100rpm
